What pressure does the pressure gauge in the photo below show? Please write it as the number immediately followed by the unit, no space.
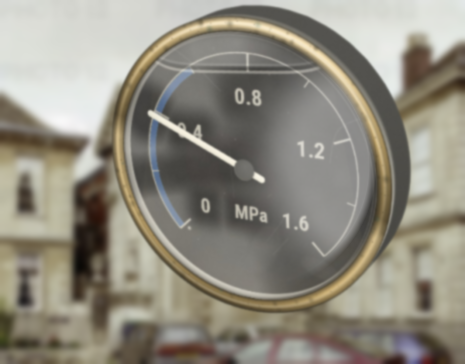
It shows 0.4MPa
